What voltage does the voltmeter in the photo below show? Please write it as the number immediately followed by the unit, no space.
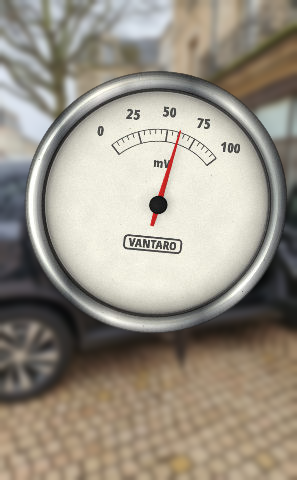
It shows 60mV
